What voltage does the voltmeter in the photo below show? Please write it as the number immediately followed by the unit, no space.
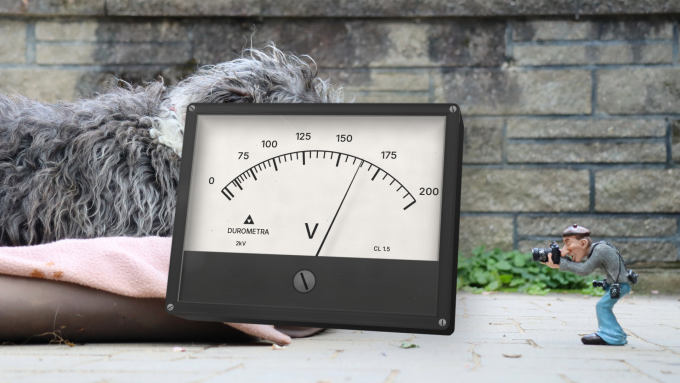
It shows 165V
